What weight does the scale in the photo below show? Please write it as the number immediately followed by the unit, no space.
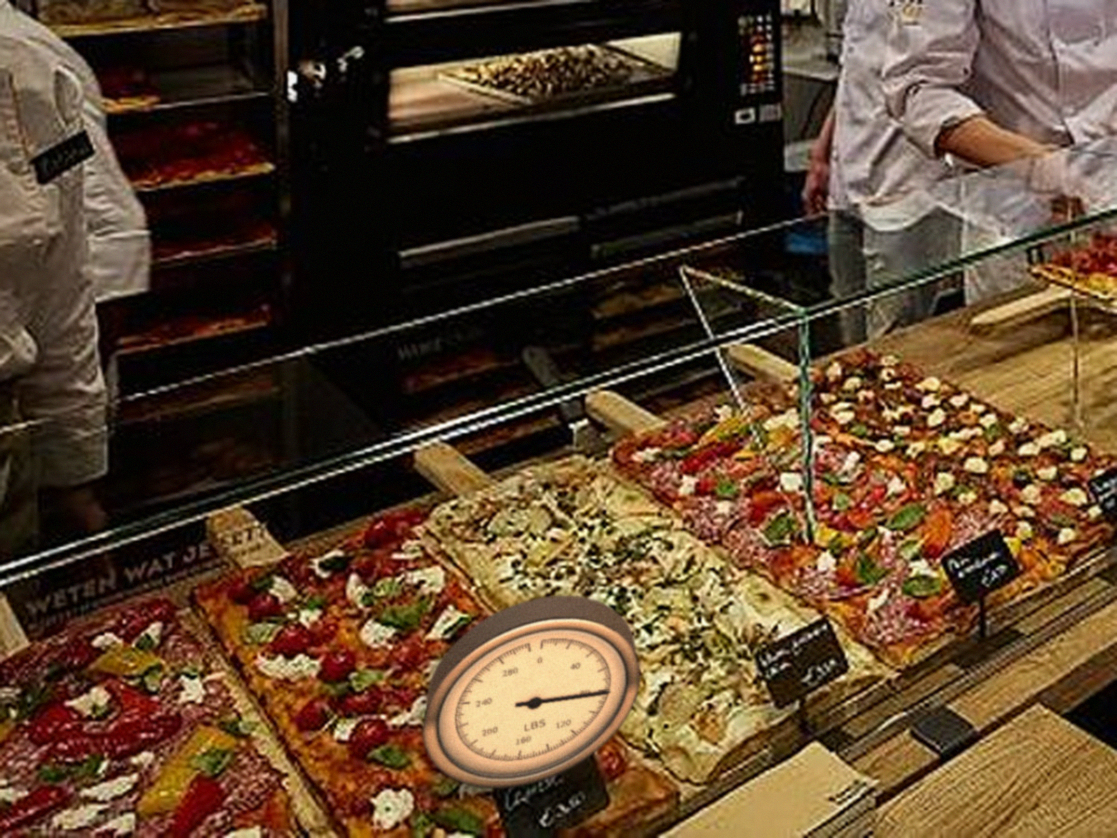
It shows 80lb
